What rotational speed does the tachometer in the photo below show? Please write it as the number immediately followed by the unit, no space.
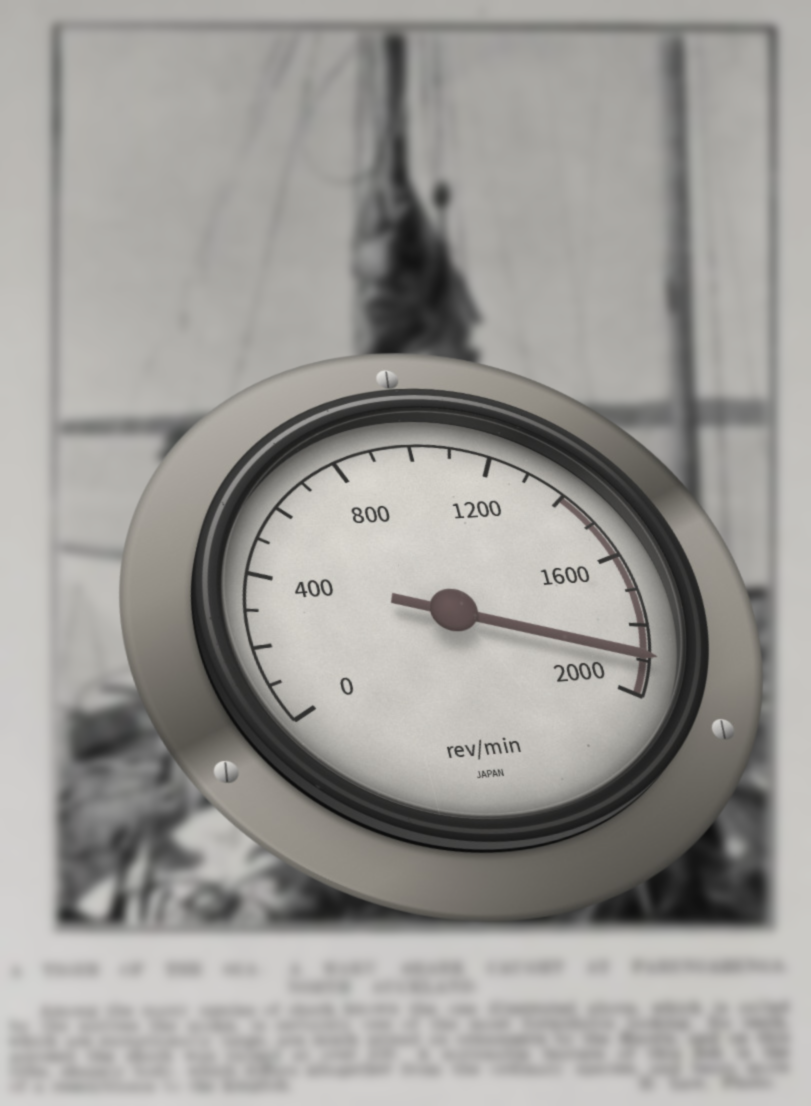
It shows 1900rpm
